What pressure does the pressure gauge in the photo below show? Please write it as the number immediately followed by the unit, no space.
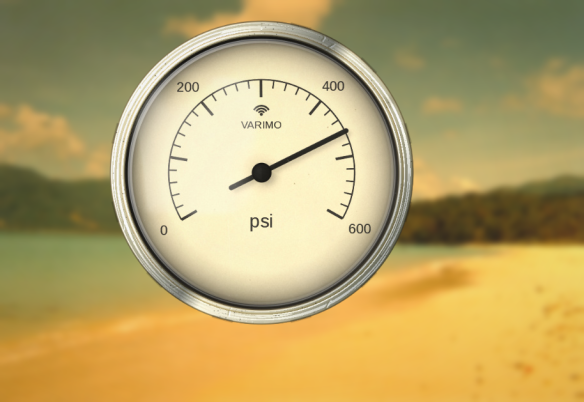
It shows 460psi
